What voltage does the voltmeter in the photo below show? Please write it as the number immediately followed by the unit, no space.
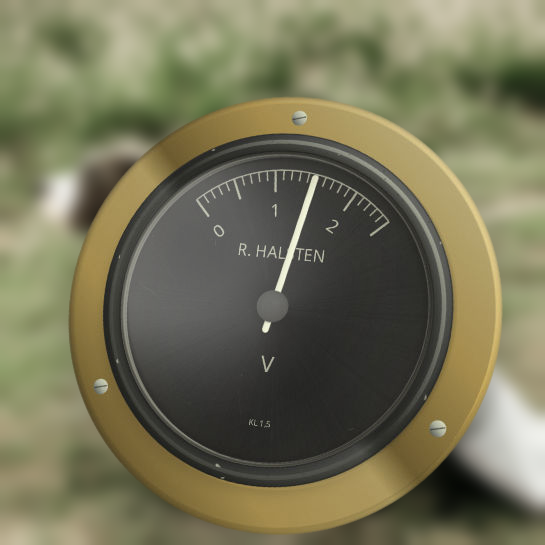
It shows 1.5V
